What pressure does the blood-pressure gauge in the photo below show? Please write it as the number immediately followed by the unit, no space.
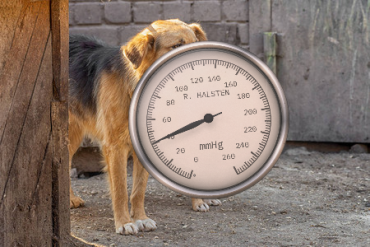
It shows 40mmHg
